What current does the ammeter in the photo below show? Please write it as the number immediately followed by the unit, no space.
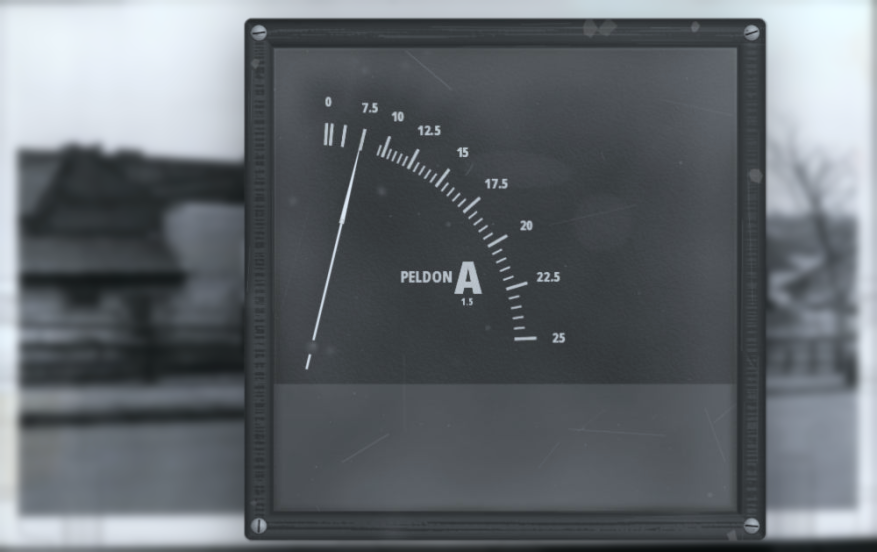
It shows 7.5A
